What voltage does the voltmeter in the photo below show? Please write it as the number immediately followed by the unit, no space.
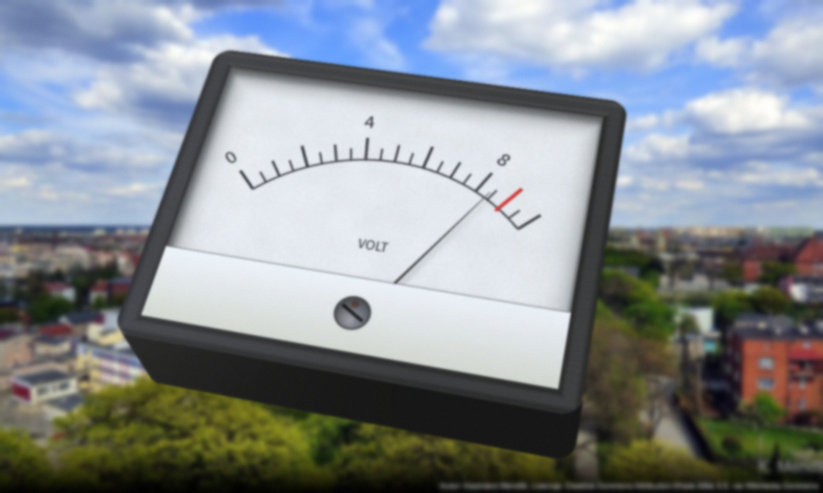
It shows 8.5V
